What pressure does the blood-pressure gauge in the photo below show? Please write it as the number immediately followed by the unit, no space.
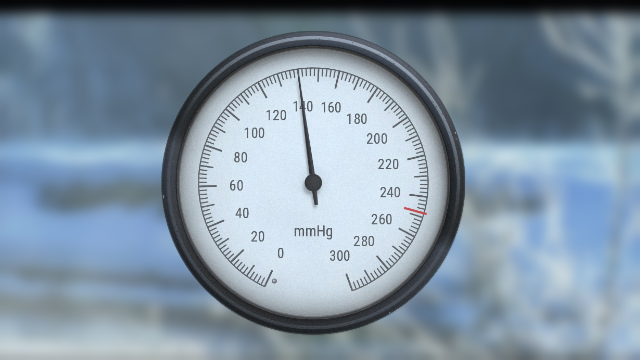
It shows 140mmHg
